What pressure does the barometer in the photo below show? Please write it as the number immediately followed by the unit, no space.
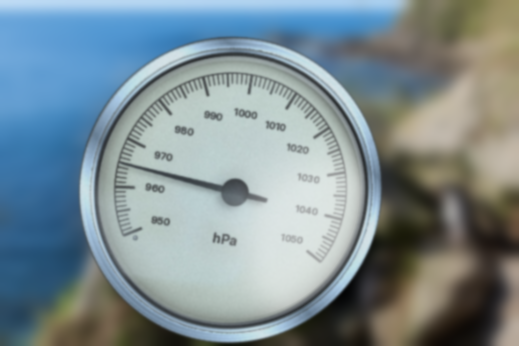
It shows 965hPa
